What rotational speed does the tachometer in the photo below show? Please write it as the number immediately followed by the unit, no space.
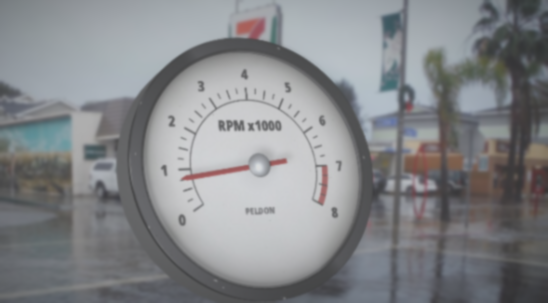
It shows 750rpm
